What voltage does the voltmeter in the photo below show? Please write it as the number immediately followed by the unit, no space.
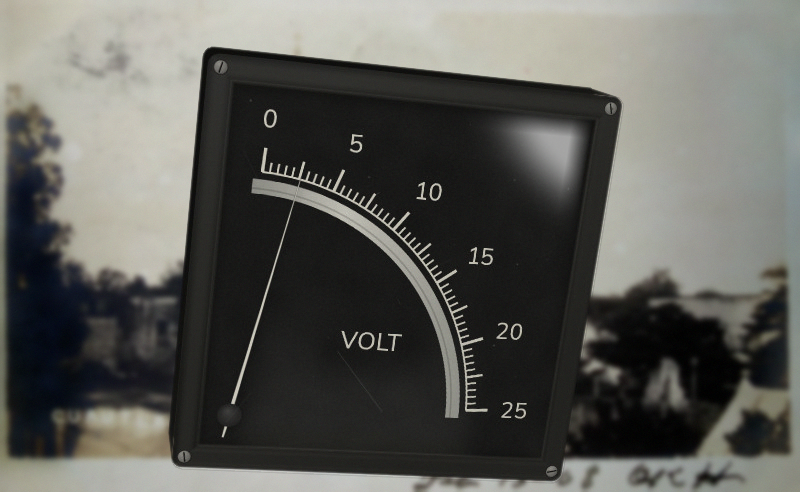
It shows 2.5V
